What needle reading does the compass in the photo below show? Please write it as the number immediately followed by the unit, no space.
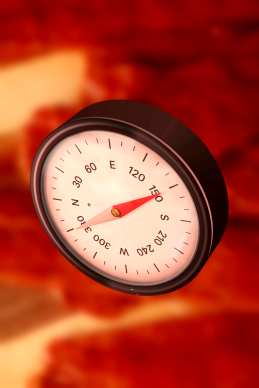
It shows 150°
